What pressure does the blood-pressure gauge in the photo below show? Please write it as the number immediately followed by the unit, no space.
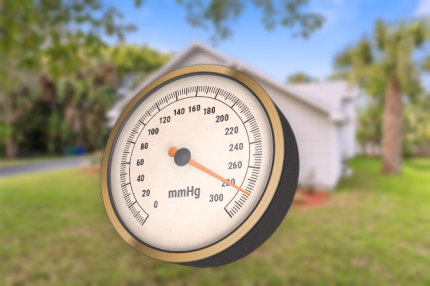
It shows 280mmHg
